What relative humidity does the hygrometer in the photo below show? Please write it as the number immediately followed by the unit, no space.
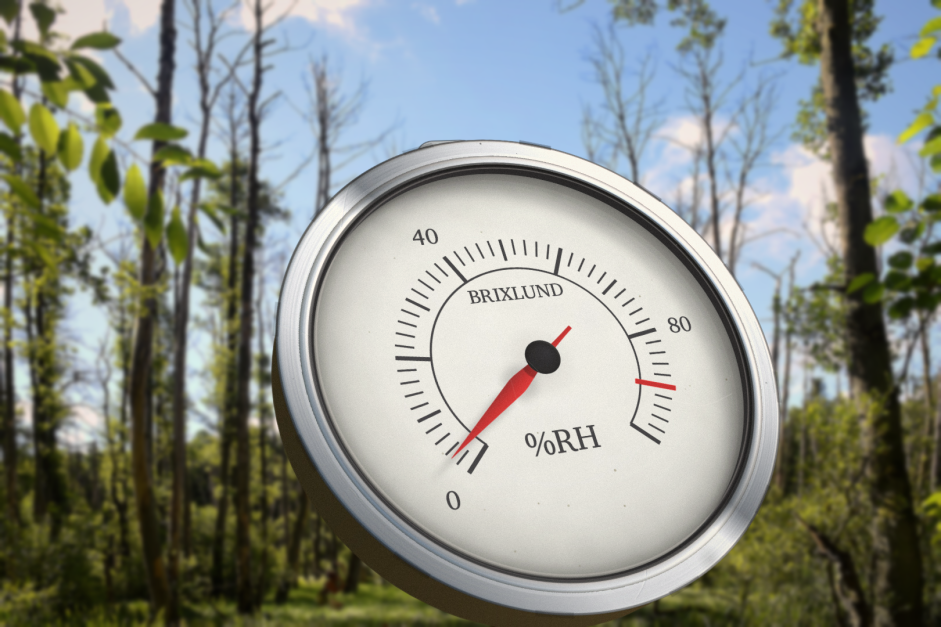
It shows 3%
